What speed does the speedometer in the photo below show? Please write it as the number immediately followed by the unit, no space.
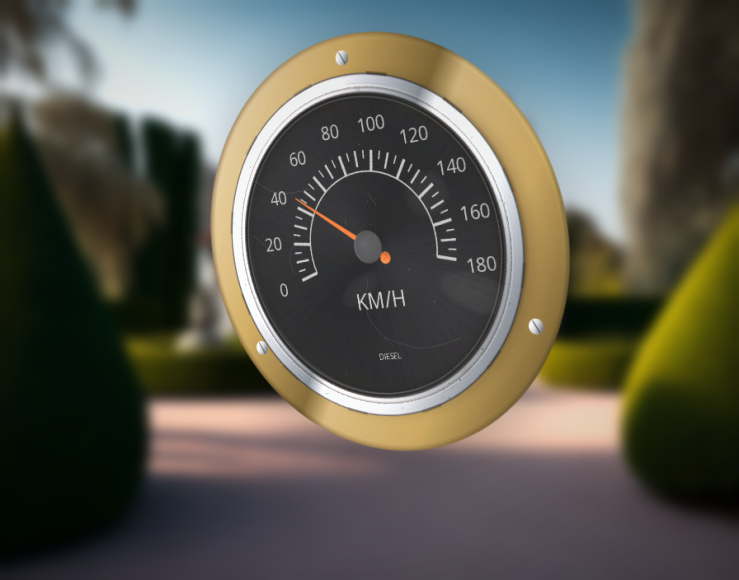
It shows 45km/h
